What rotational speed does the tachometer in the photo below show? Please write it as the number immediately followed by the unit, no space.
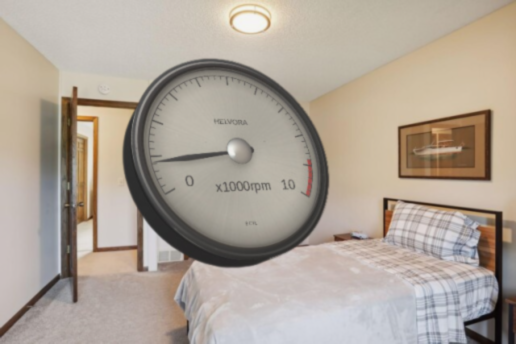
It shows 800rpm
